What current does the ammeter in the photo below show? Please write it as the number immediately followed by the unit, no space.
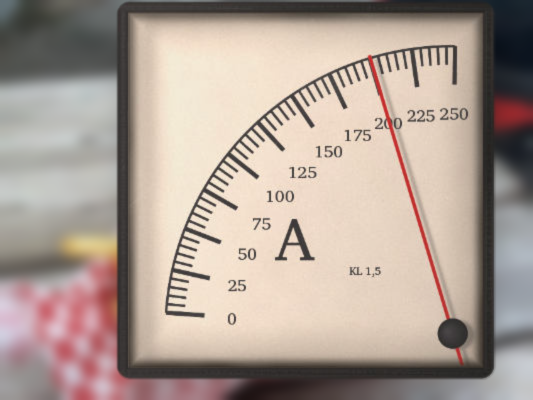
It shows 200A
